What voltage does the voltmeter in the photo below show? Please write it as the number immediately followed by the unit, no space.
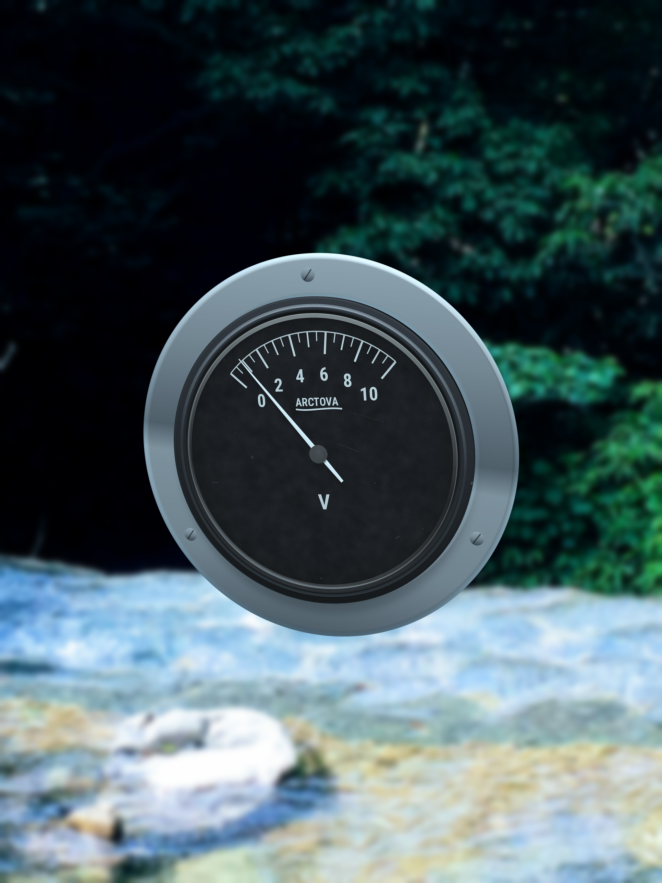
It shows 1V
